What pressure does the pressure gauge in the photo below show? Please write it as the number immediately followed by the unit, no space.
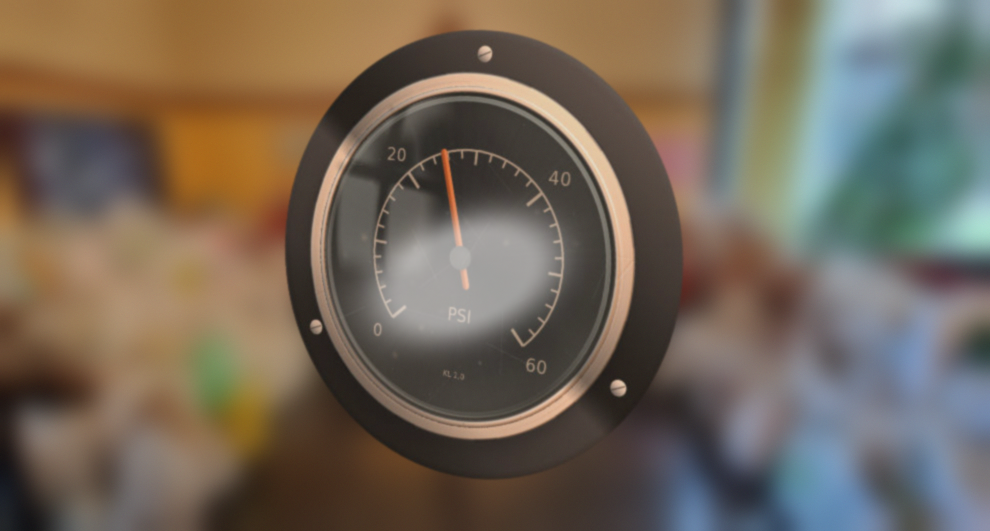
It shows 26psi
